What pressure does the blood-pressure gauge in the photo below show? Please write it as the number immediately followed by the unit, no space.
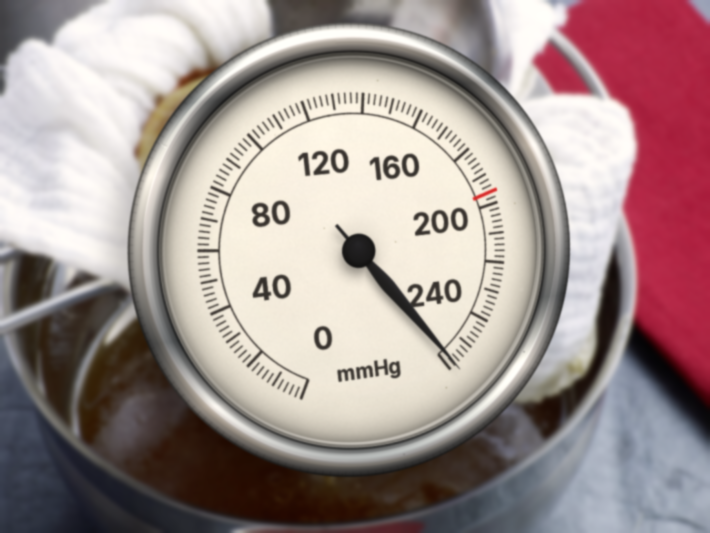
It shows 258mmHg
